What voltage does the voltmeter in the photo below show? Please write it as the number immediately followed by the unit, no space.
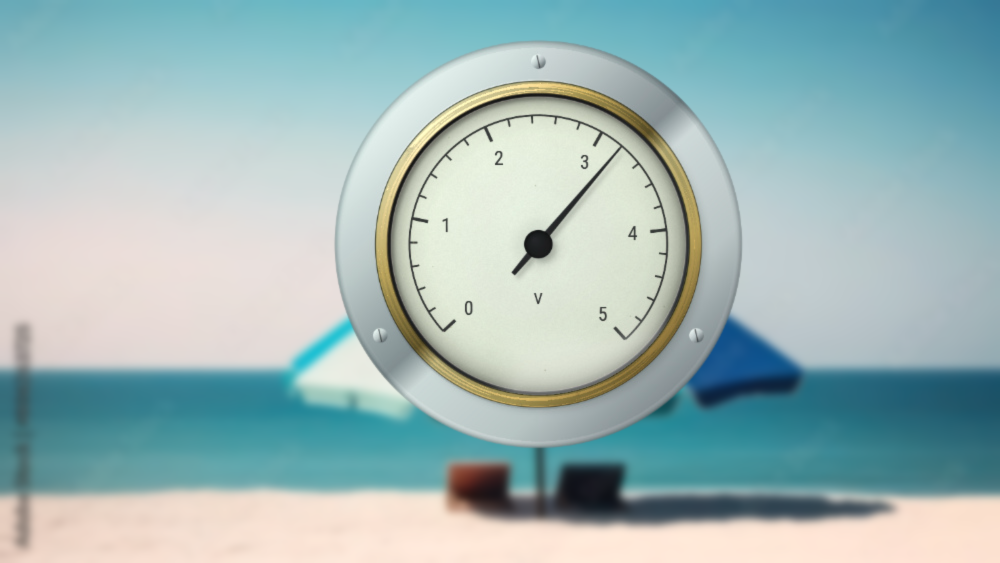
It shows 3.2V
